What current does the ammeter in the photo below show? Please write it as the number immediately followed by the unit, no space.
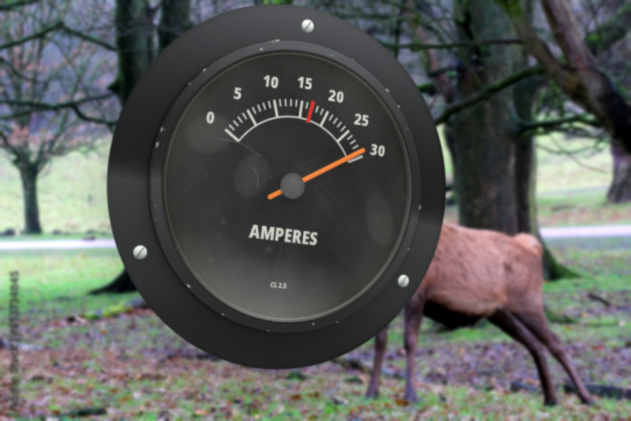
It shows 29A
